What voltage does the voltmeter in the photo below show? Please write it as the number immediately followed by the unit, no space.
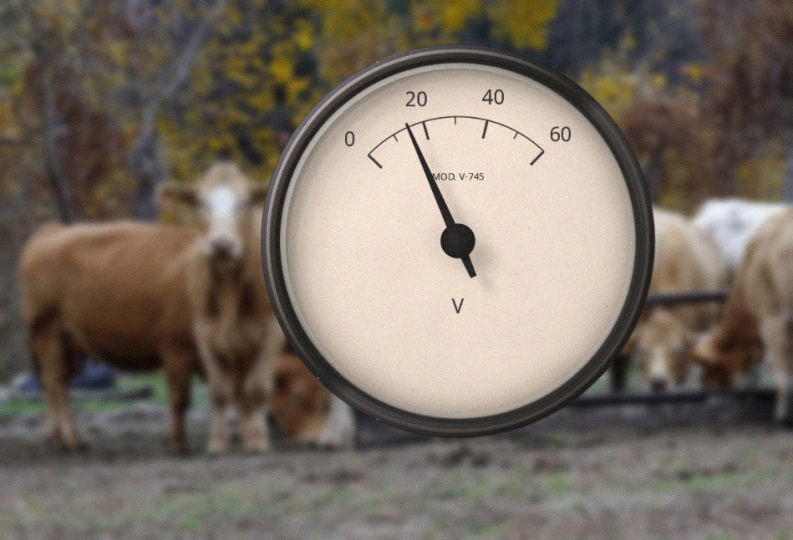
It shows 15V
